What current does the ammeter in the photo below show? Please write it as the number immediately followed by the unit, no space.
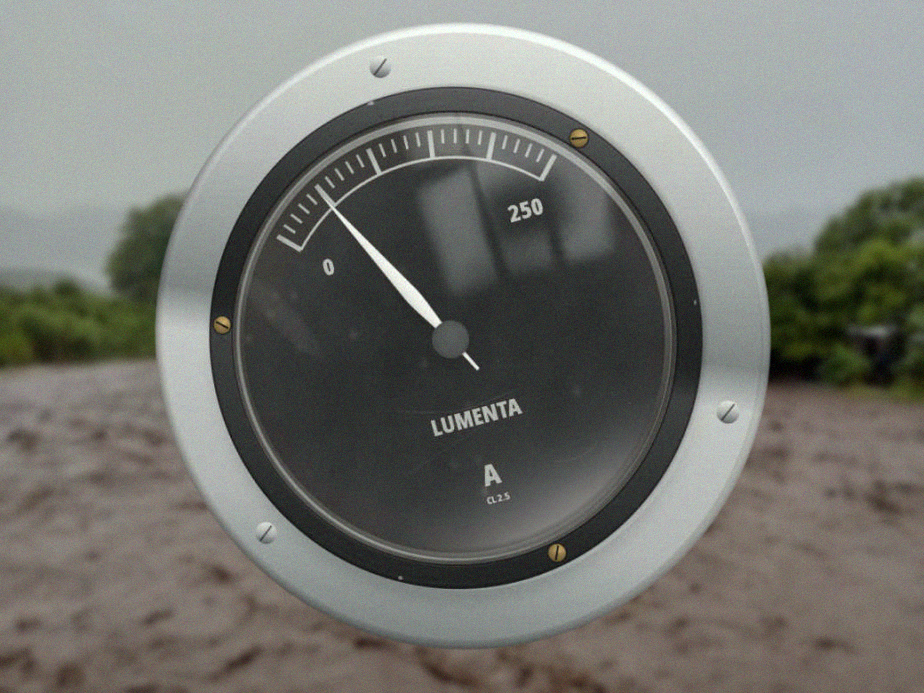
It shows 50A
